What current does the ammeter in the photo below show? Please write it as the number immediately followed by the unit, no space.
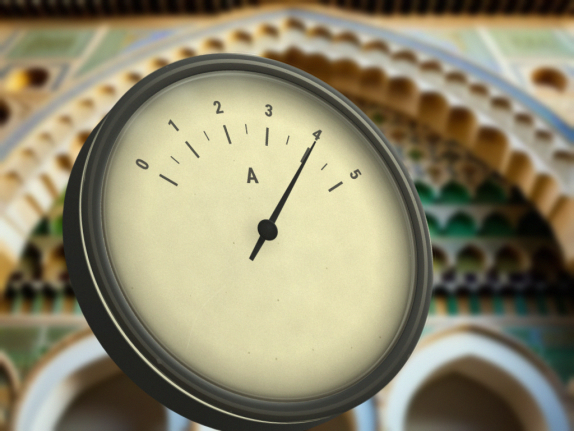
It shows 4A
